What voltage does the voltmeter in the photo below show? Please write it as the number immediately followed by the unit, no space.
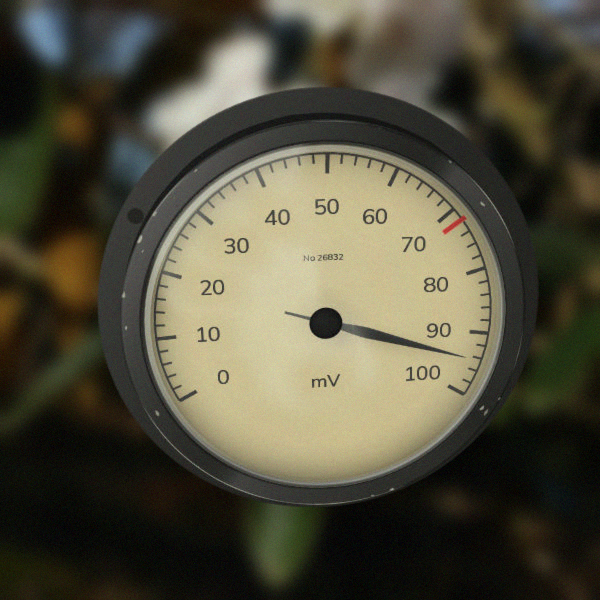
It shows 94mV
